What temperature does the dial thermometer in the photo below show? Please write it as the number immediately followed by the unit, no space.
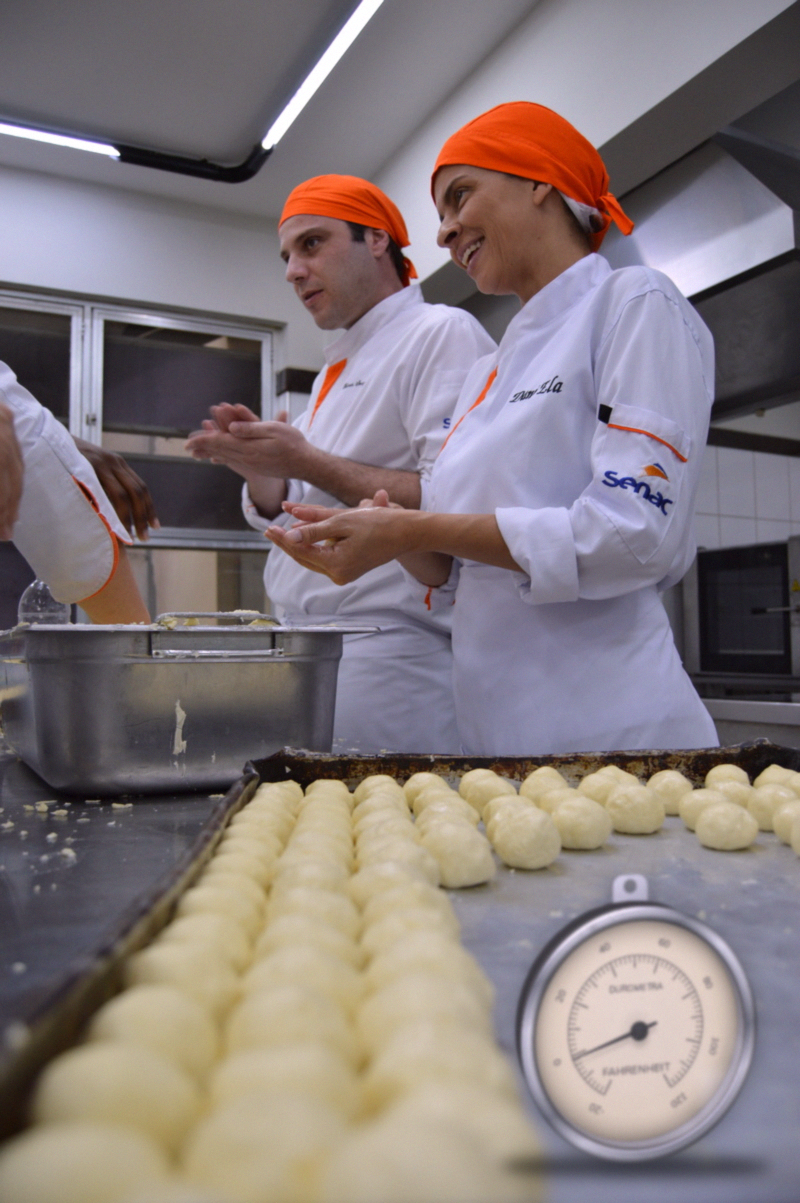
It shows 0°F
